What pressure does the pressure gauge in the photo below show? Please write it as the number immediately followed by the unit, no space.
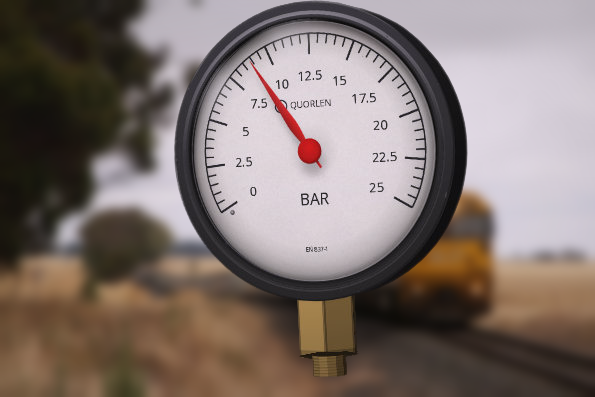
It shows 9bar
